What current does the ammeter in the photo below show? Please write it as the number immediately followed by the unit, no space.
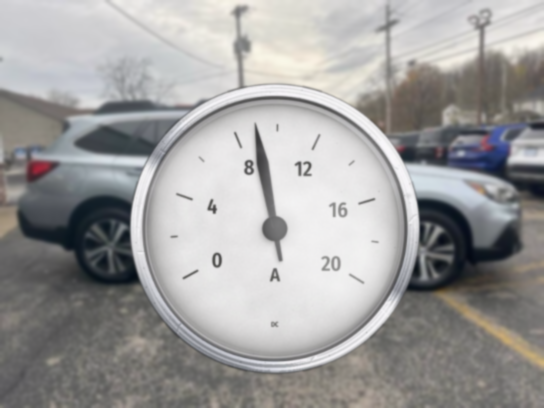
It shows 9A
